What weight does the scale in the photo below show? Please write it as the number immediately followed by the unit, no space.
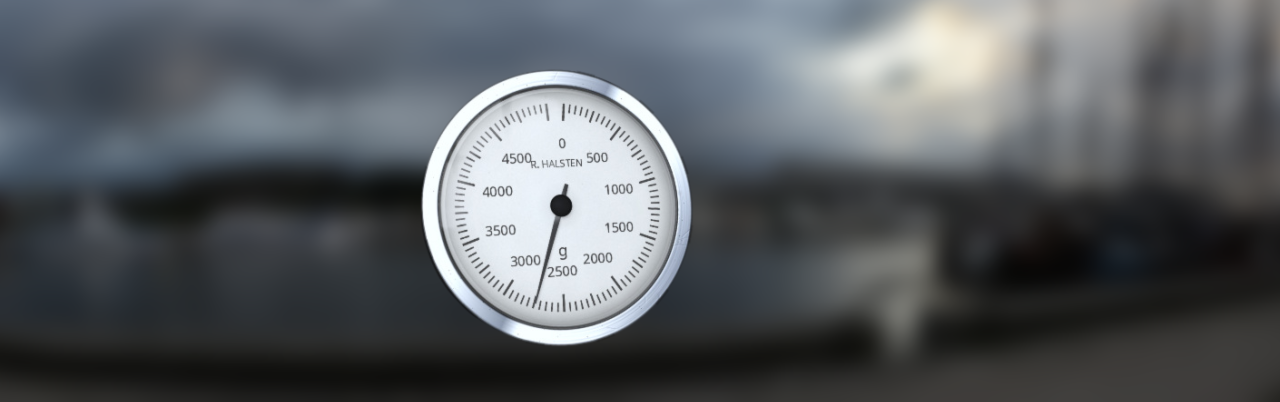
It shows 2750g
